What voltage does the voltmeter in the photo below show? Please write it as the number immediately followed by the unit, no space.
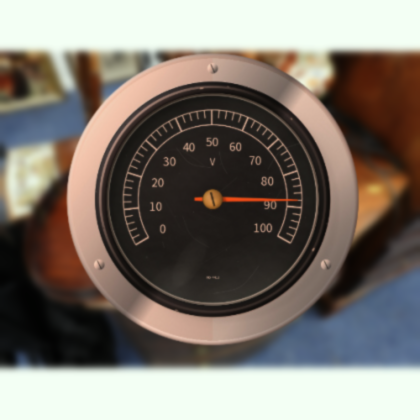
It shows 88V
